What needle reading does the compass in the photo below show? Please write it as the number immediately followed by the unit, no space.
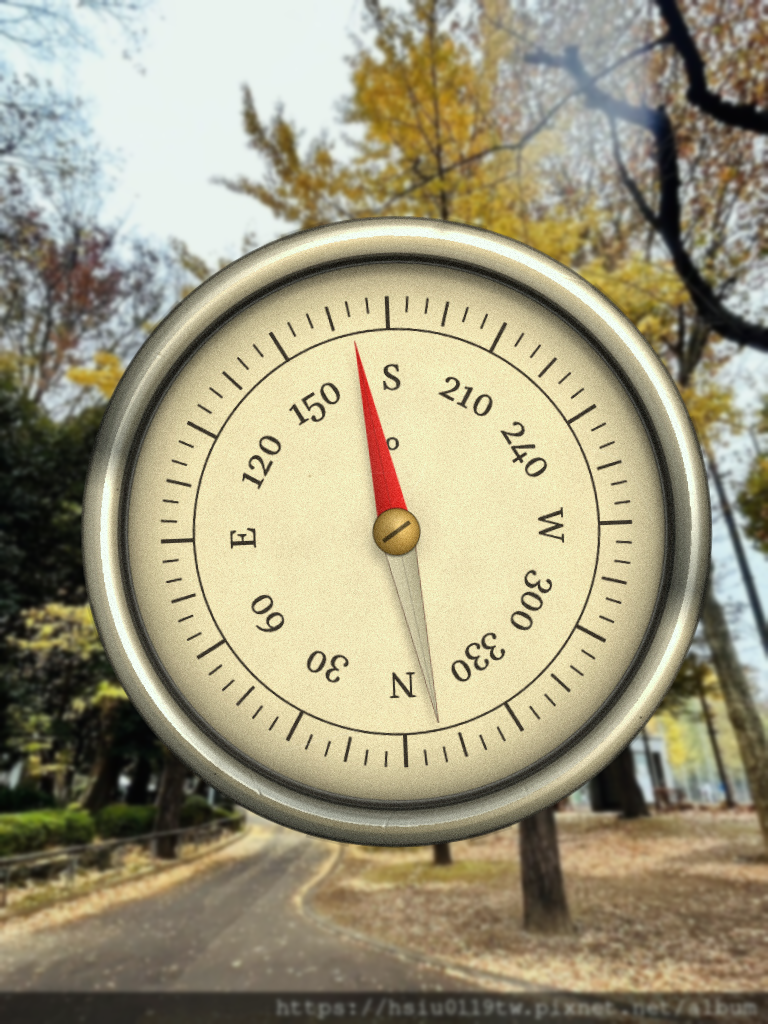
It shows 170°
